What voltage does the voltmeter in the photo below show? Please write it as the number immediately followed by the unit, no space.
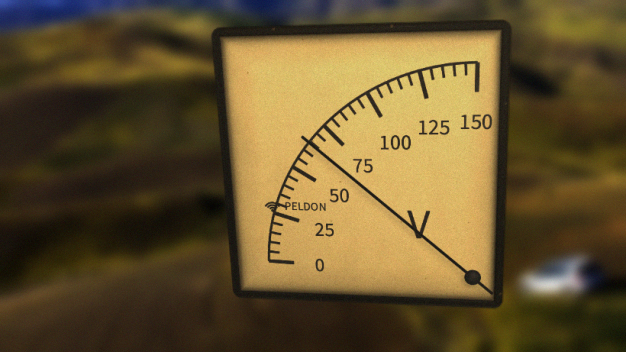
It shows 65V
